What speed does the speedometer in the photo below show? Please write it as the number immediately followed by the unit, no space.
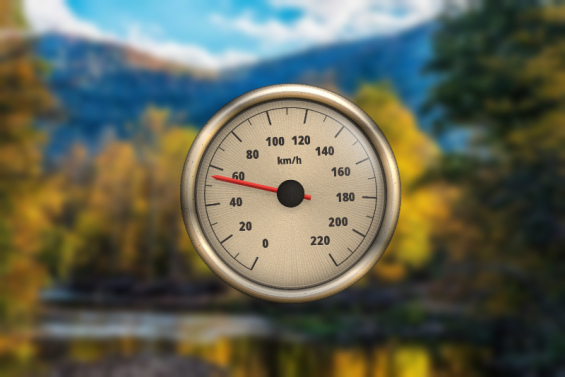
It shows 55km/h
